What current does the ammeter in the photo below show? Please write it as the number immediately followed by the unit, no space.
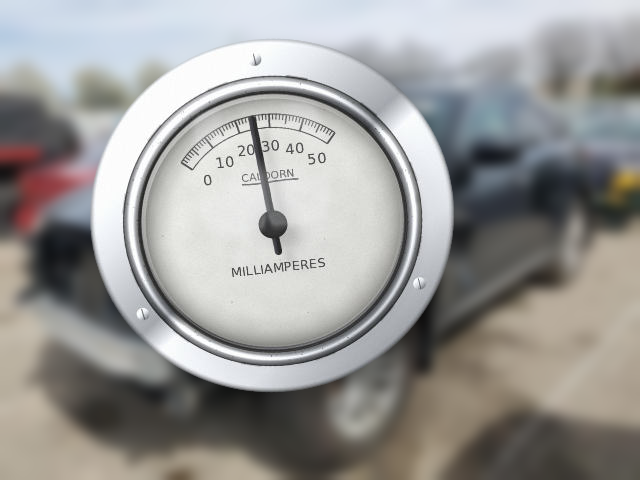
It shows 25mA
